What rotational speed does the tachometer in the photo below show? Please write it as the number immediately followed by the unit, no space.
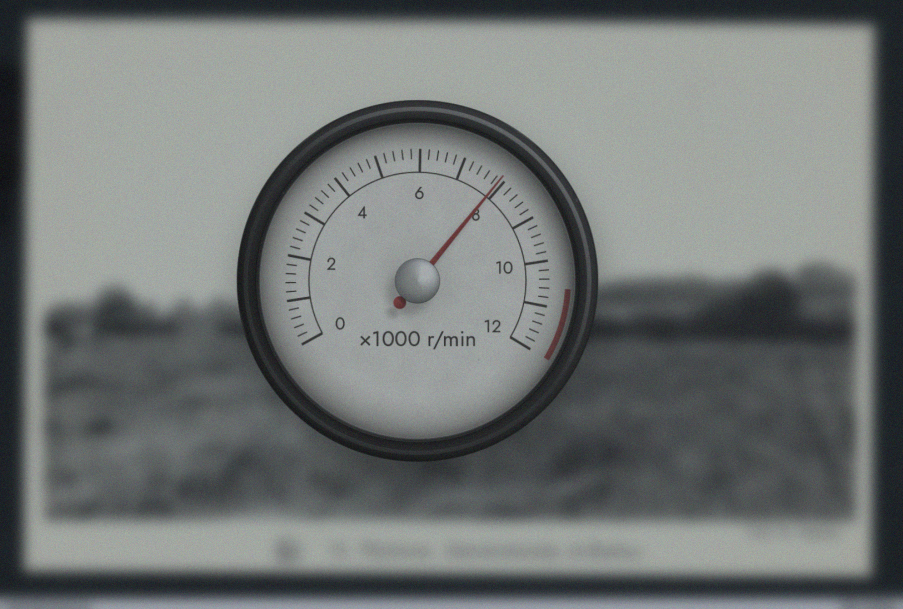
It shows 7900rpm
